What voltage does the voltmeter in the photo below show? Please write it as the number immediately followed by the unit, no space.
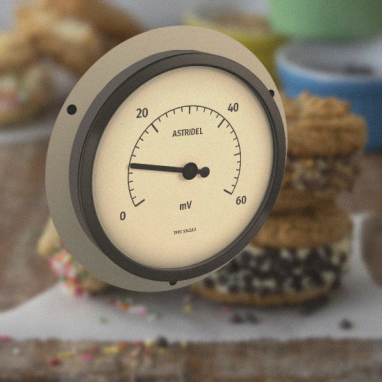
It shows 10mV
